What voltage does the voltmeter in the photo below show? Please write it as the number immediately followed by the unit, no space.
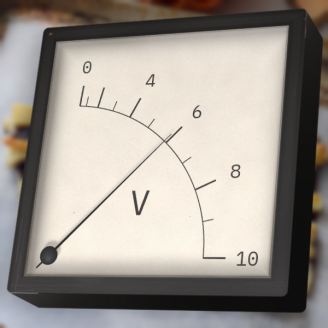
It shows 6V
